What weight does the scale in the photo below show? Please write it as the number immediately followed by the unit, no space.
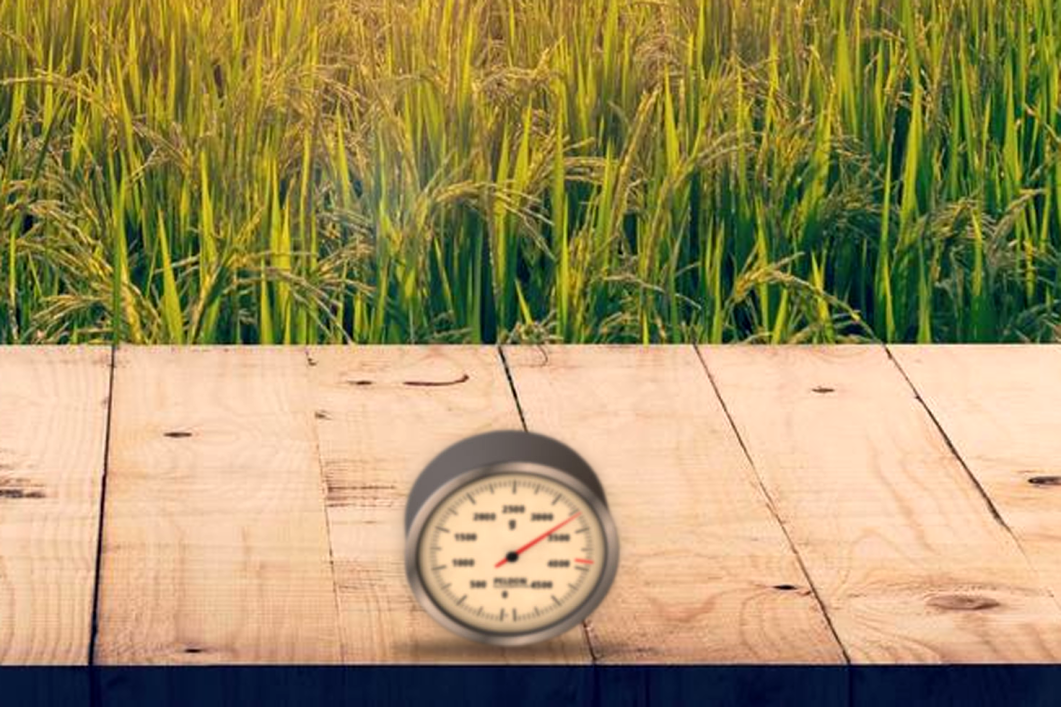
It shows 3250g
